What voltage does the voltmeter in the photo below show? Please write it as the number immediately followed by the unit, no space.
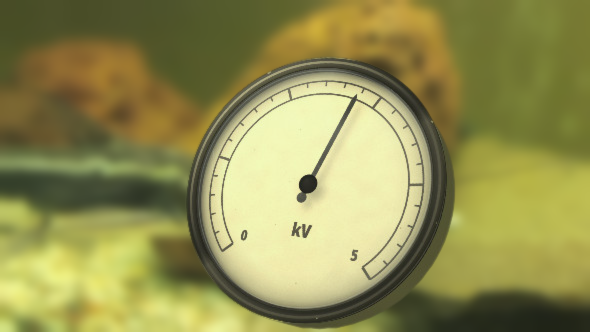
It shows 2.8kV
